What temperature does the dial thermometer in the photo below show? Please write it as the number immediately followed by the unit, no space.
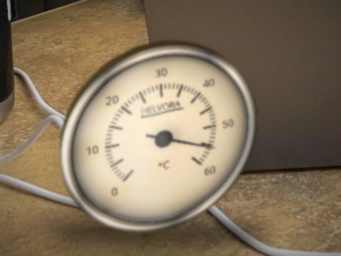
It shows 55°C
